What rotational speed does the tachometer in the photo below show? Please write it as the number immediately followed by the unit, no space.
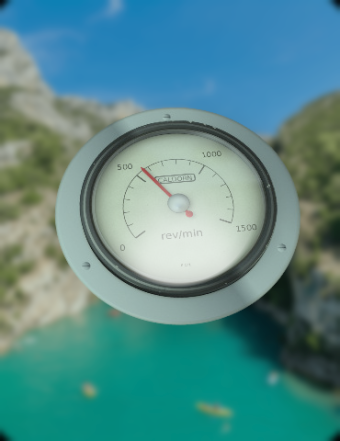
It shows 550rpm
